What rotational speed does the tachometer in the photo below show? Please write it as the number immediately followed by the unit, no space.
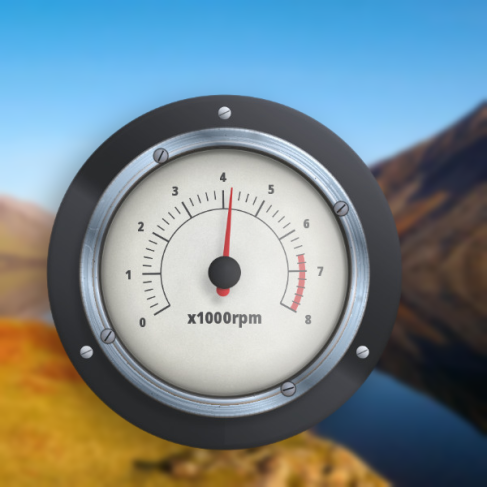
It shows 4200rpm
